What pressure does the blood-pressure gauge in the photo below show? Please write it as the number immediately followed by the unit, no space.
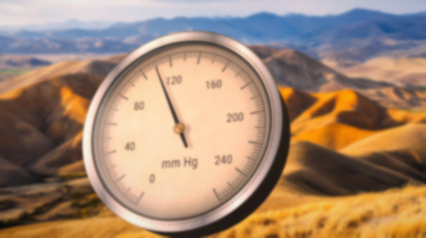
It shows 110mmHg
